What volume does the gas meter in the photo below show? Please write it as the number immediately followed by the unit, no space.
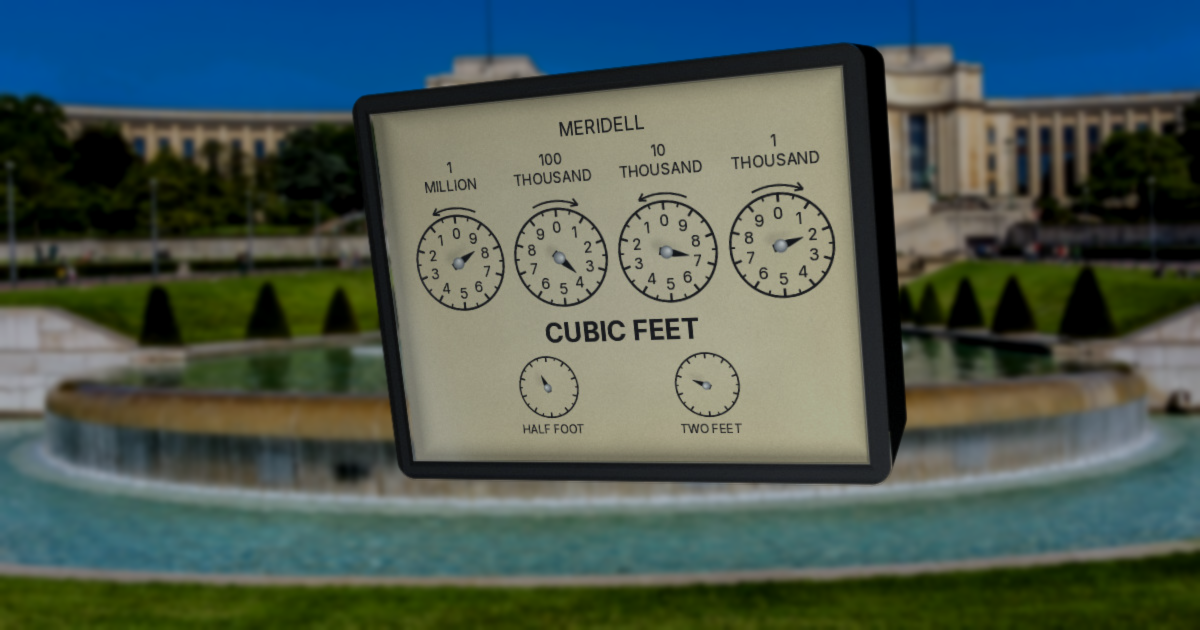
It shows 837200ft³
